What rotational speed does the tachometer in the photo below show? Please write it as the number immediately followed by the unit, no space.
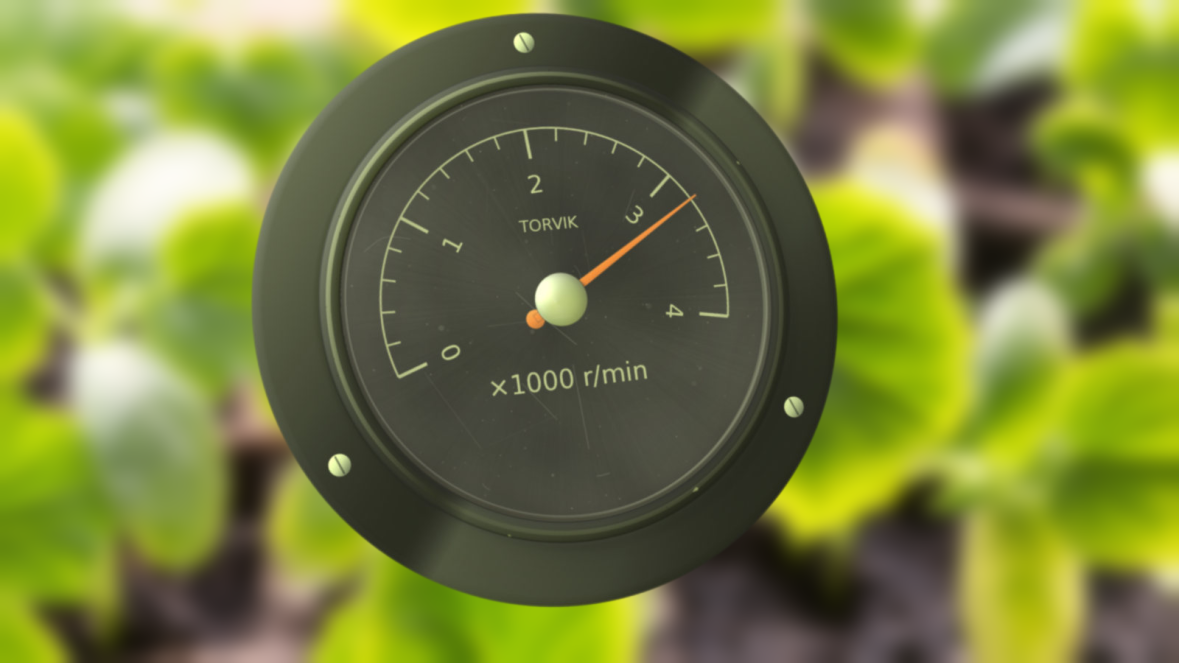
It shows 3200rpm
